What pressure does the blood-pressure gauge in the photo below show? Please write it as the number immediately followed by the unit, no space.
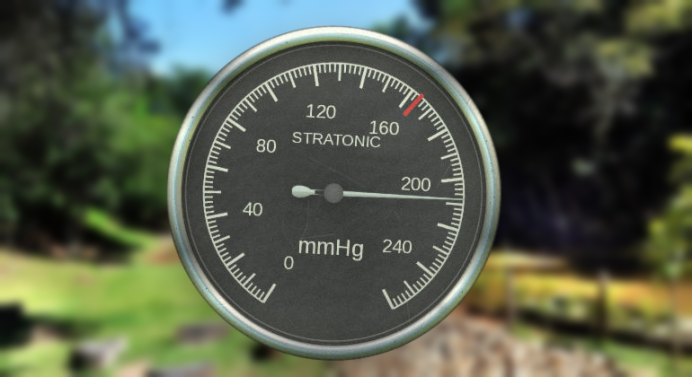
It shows 208mmHg
